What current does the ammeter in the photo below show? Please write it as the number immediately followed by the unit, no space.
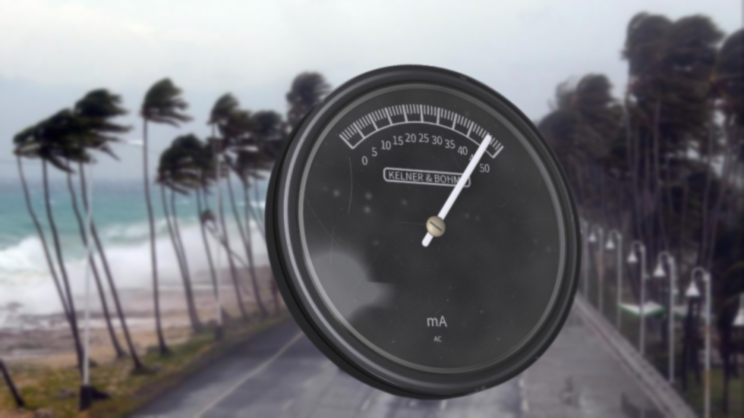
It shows 45mA
